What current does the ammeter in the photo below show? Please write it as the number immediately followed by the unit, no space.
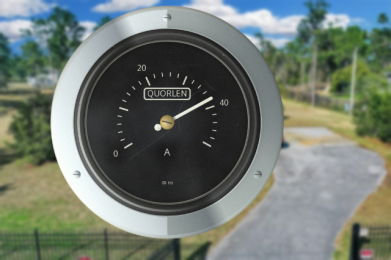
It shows 38A
